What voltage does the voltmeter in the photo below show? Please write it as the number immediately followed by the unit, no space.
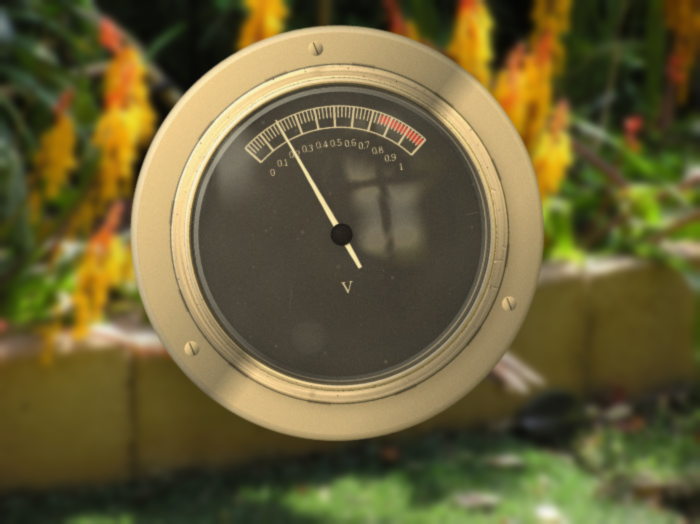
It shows 0.2V
